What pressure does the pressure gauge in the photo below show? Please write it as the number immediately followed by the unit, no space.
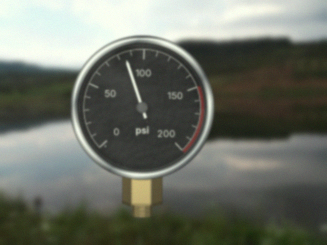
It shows 85psi
